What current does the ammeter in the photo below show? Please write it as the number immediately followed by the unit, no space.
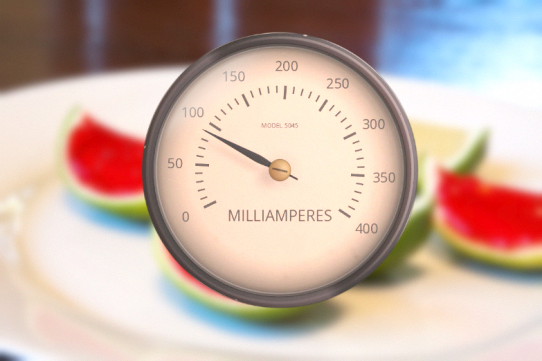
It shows 90mA
